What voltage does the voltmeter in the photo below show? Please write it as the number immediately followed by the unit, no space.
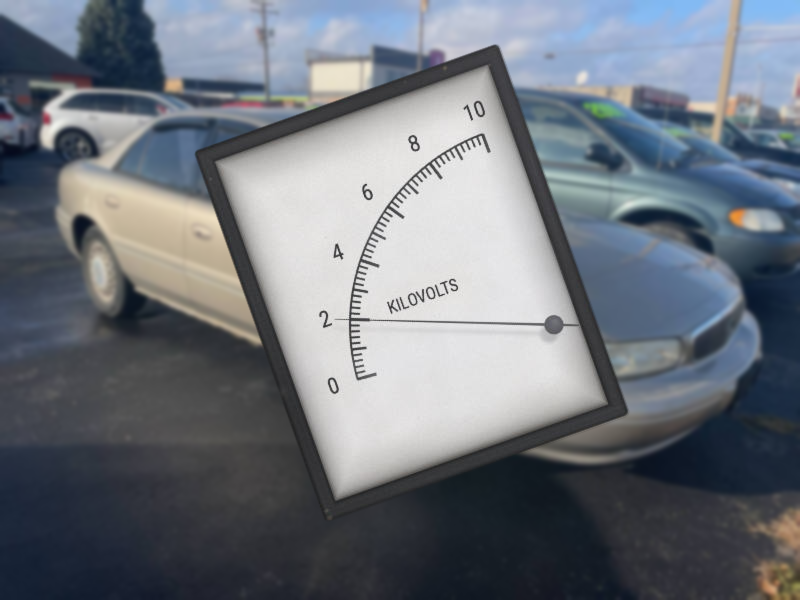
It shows 2kV
